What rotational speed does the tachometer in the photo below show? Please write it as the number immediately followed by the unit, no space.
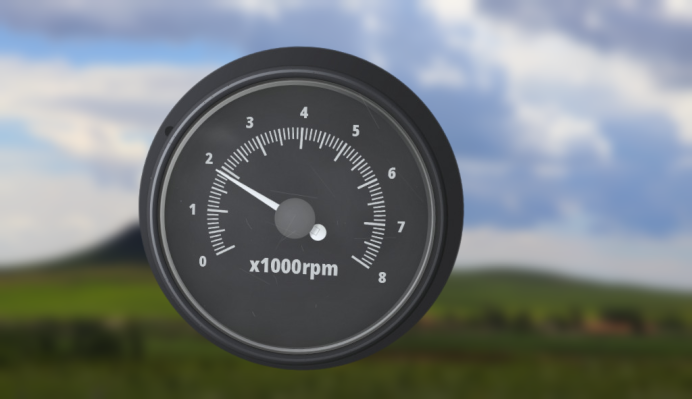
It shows 1900rpm
